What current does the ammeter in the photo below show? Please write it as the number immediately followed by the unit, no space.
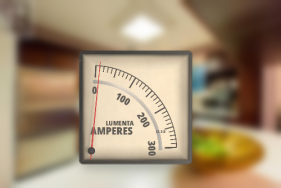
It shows 10A
